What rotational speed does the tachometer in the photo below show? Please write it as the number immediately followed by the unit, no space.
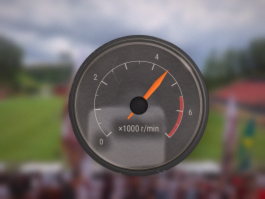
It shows 4500rpm
